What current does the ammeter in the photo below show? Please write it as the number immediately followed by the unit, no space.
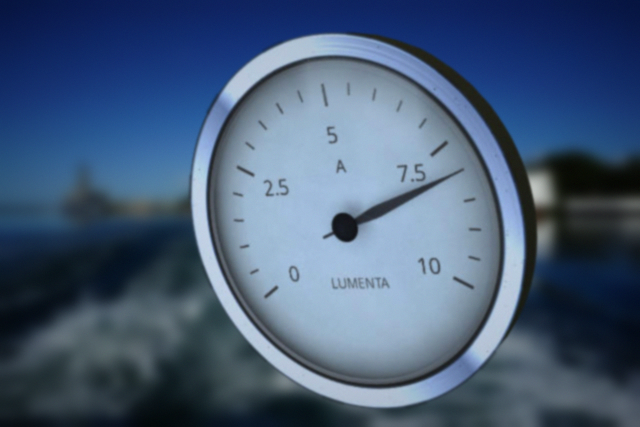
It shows 8A
